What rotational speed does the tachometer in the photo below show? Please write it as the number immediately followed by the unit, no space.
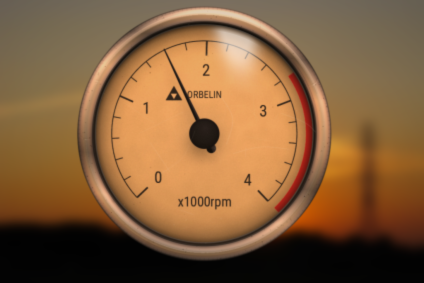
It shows 1600rpm
